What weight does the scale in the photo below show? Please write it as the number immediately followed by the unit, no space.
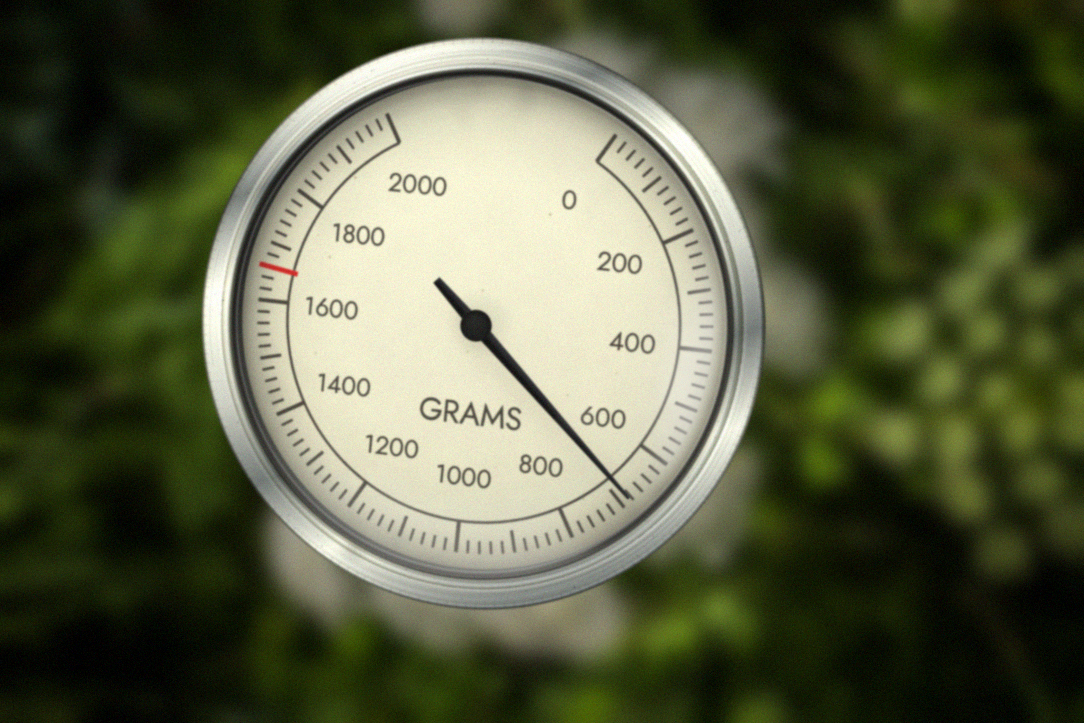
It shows 680g
